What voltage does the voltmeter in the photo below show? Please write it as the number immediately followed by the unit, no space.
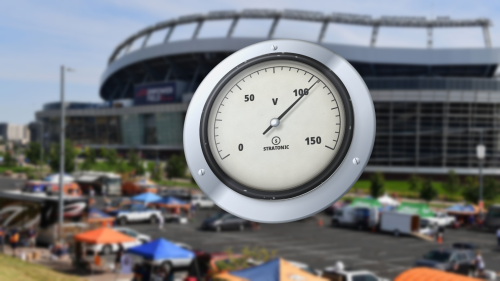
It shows 105V
